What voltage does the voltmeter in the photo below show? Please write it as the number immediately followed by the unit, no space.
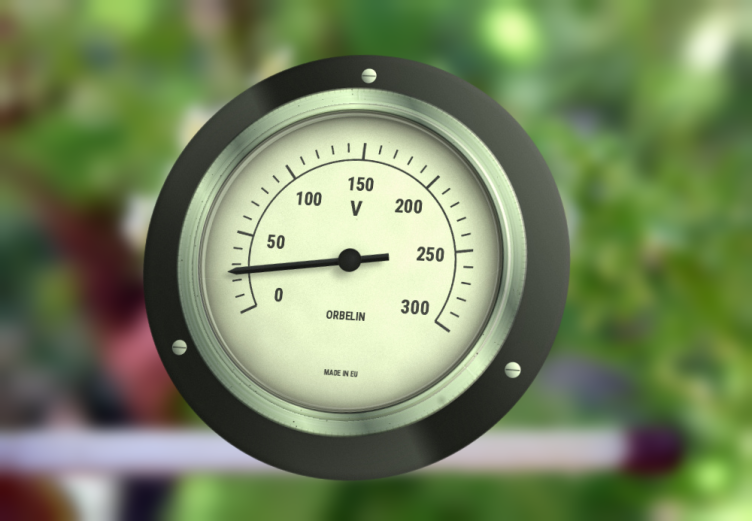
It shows 25V
